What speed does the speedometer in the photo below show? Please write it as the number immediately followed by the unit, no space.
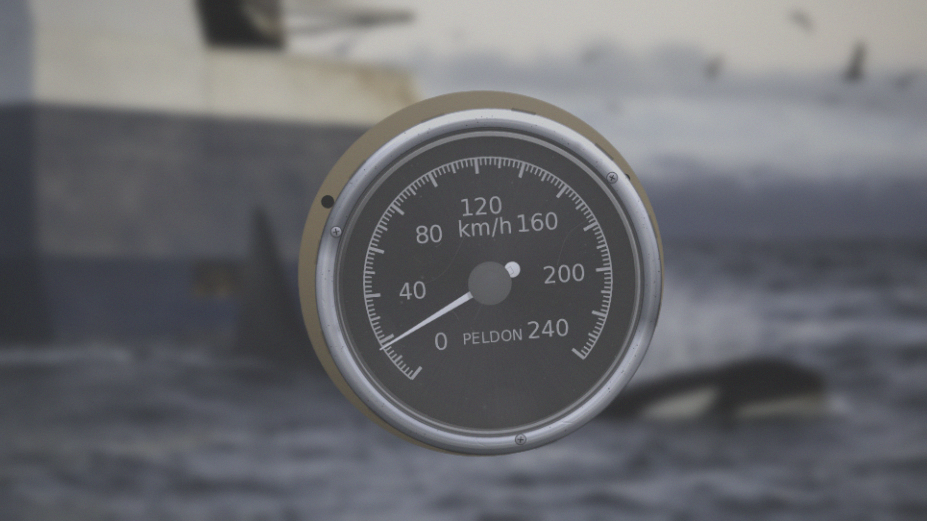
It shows 18km/h
